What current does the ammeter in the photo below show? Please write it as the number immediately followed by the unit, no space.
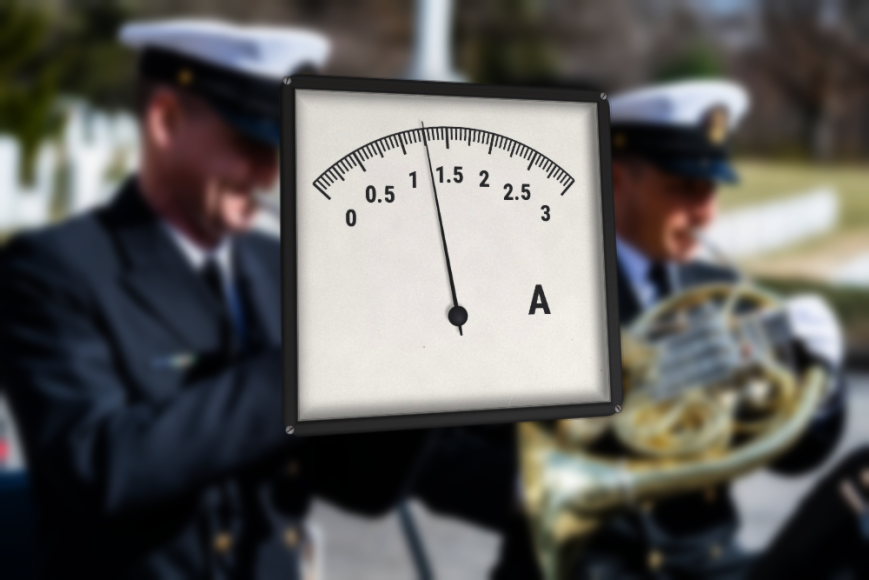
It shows 1.25A
